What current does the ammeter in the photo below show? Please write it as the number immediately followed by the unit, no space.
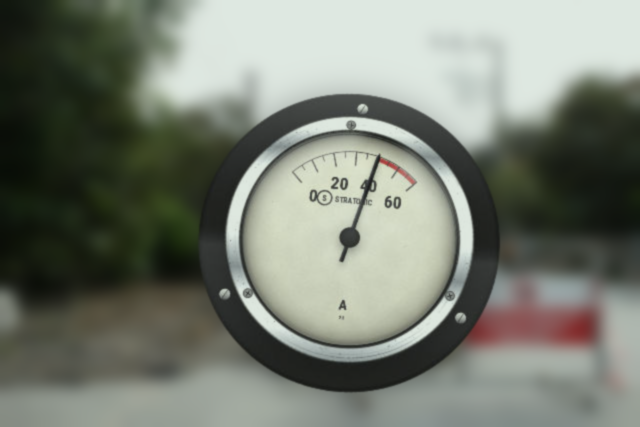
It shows 40A
